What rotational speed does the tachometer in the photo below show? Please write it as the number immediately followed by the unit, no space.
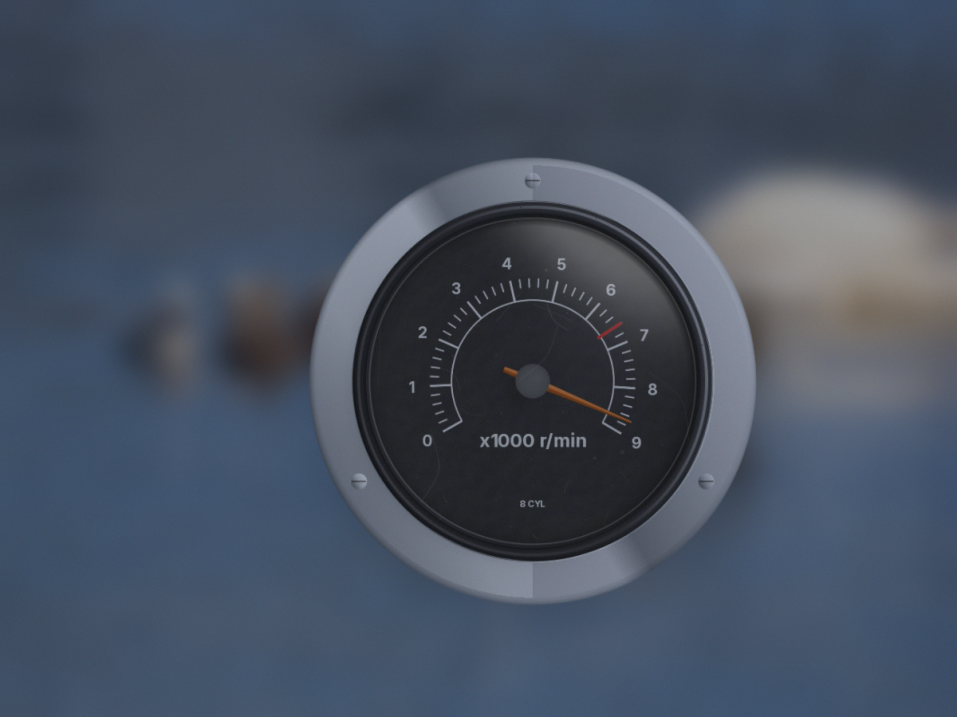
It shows 8700rpm
